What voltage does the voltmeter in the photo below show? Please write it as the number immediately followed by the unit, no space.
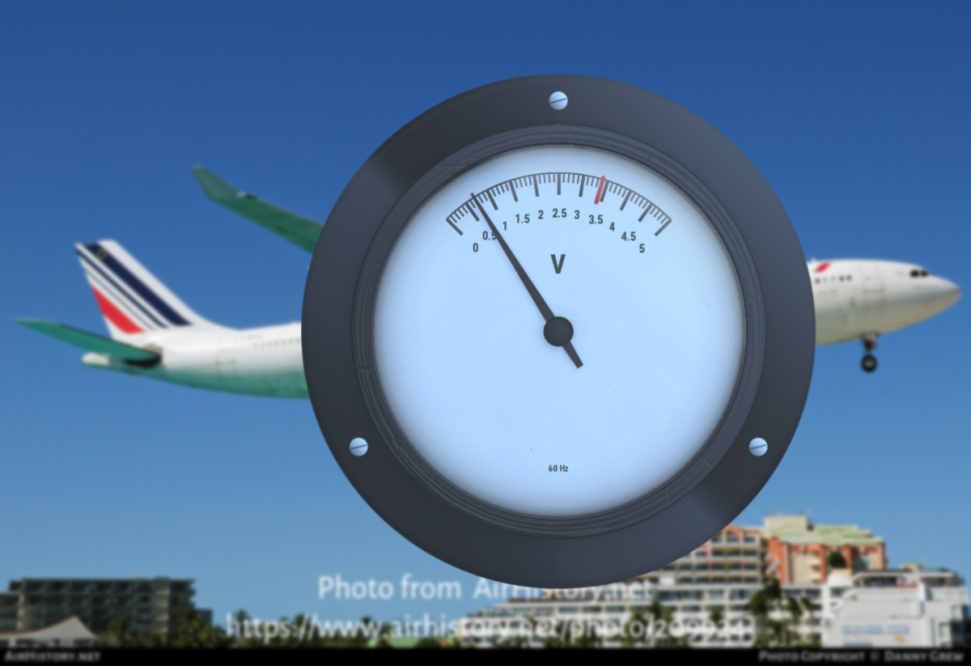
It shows 0.7V
